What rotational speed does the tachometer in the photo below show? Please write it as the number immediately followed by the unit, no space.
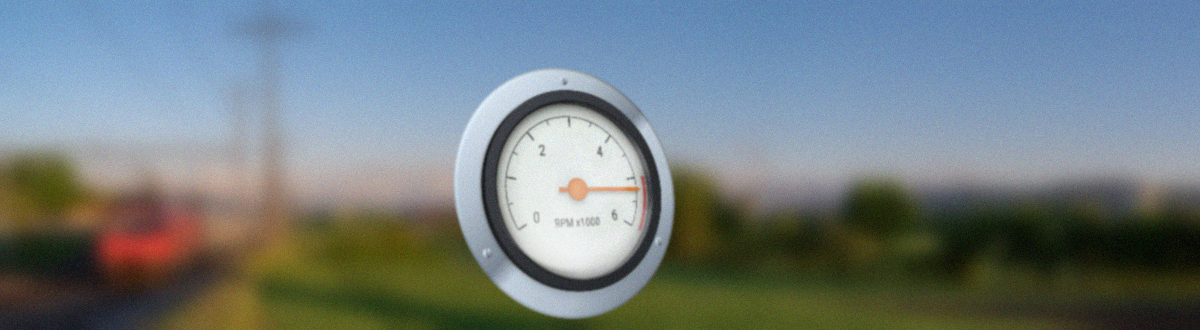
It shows 5250rpm
